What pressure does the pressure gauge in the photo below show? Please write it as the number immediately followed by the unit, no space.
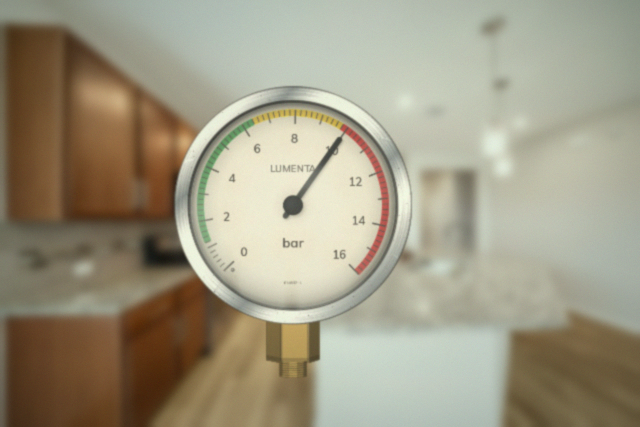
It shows 10bar
